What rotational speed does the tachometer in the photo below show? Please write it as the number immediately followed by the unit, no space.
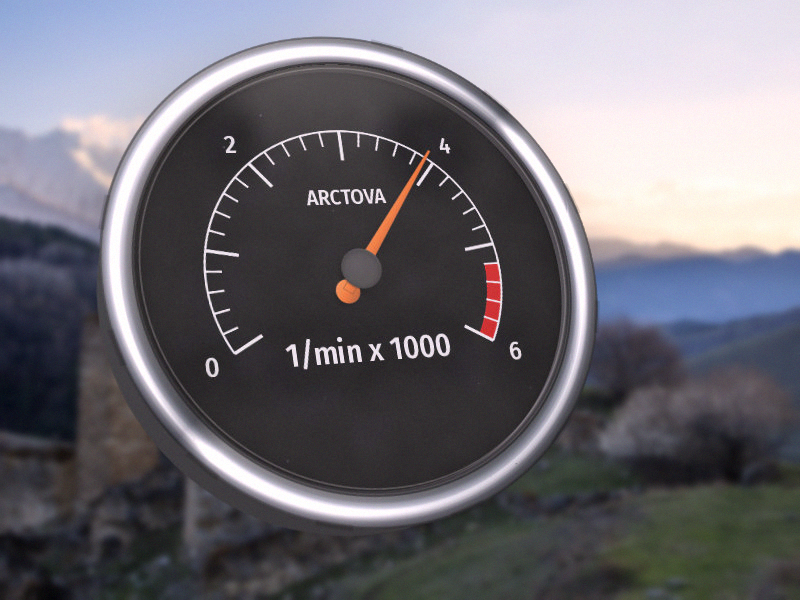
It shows 3900rpm
